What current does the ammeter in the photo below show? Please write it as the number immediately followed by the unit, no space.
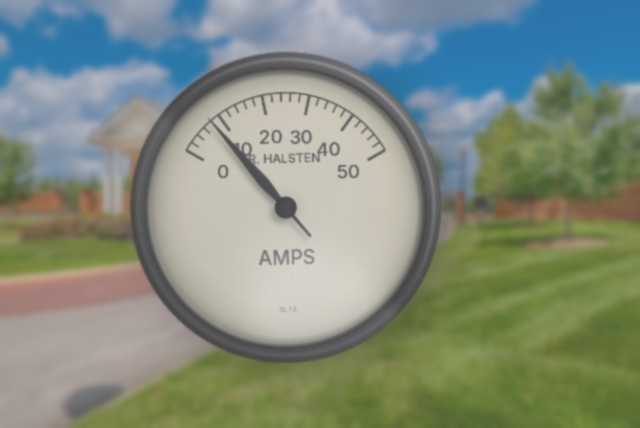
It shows 8A
